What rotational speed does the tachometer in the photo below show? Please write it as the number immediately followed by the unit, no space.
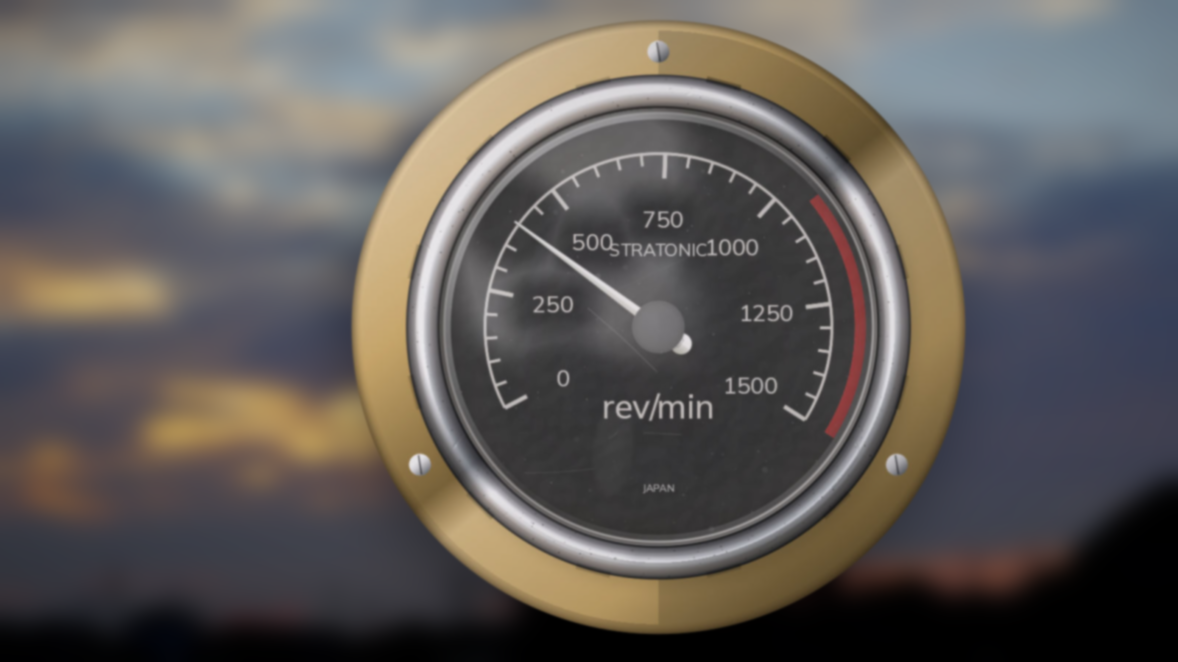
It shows 400rpm
